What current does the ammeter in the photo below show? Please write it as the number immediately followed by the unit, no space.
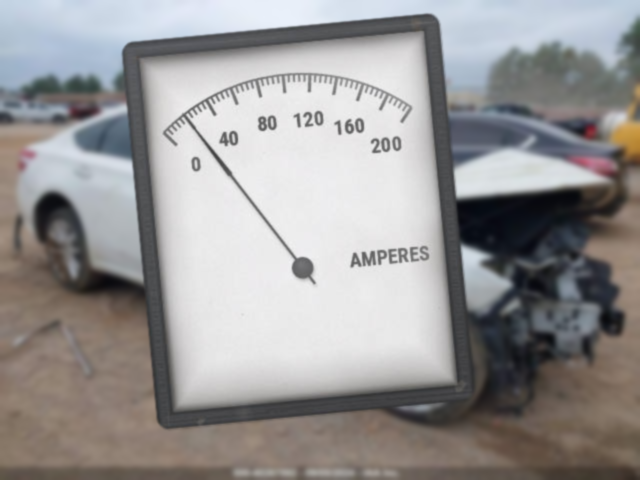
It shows 20A
